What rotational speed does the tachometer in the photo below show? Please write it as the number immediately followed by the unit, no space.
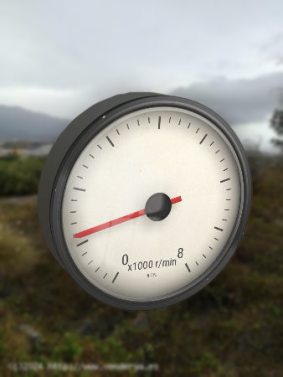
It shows 1200rpm
